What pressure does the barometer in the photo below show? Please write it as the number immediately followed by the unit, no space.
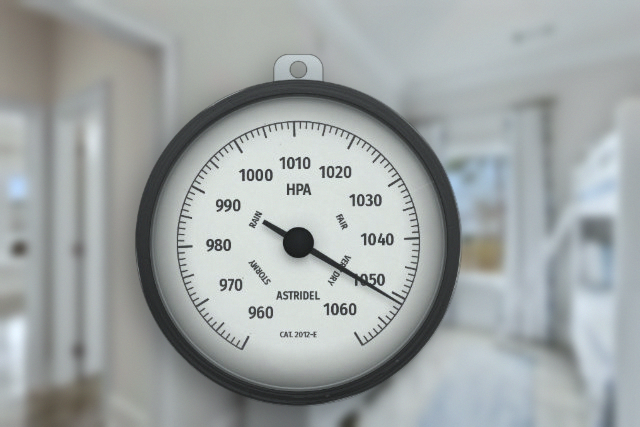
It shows 1051hPa
